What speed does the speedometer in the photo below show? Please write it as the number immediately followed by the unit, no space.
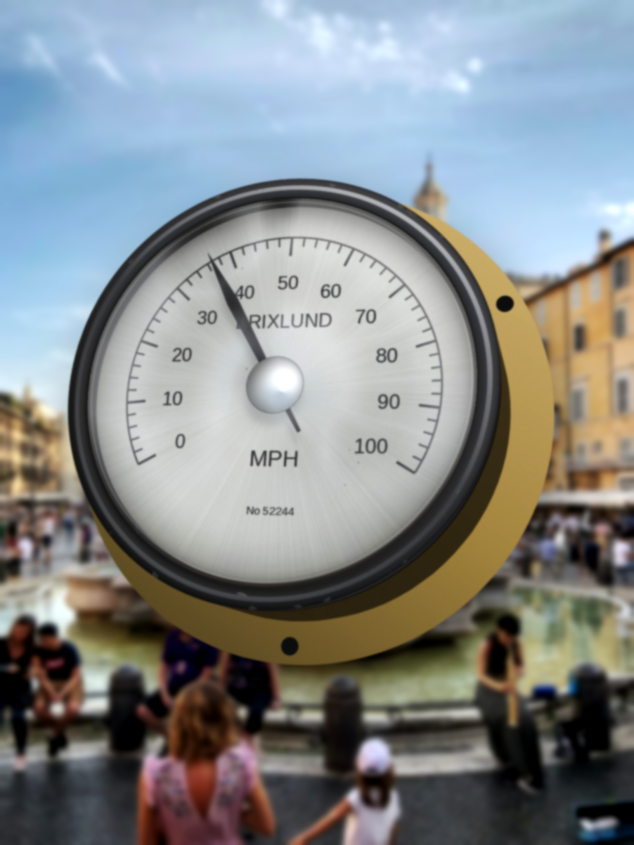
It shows 37mph
